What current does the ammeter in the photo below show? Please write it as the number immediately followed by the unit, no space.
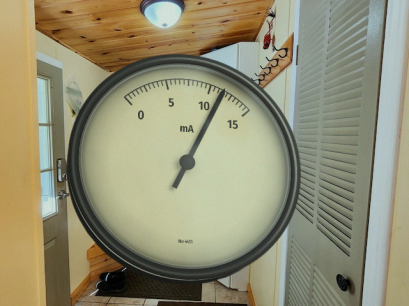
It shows 11.5mA
